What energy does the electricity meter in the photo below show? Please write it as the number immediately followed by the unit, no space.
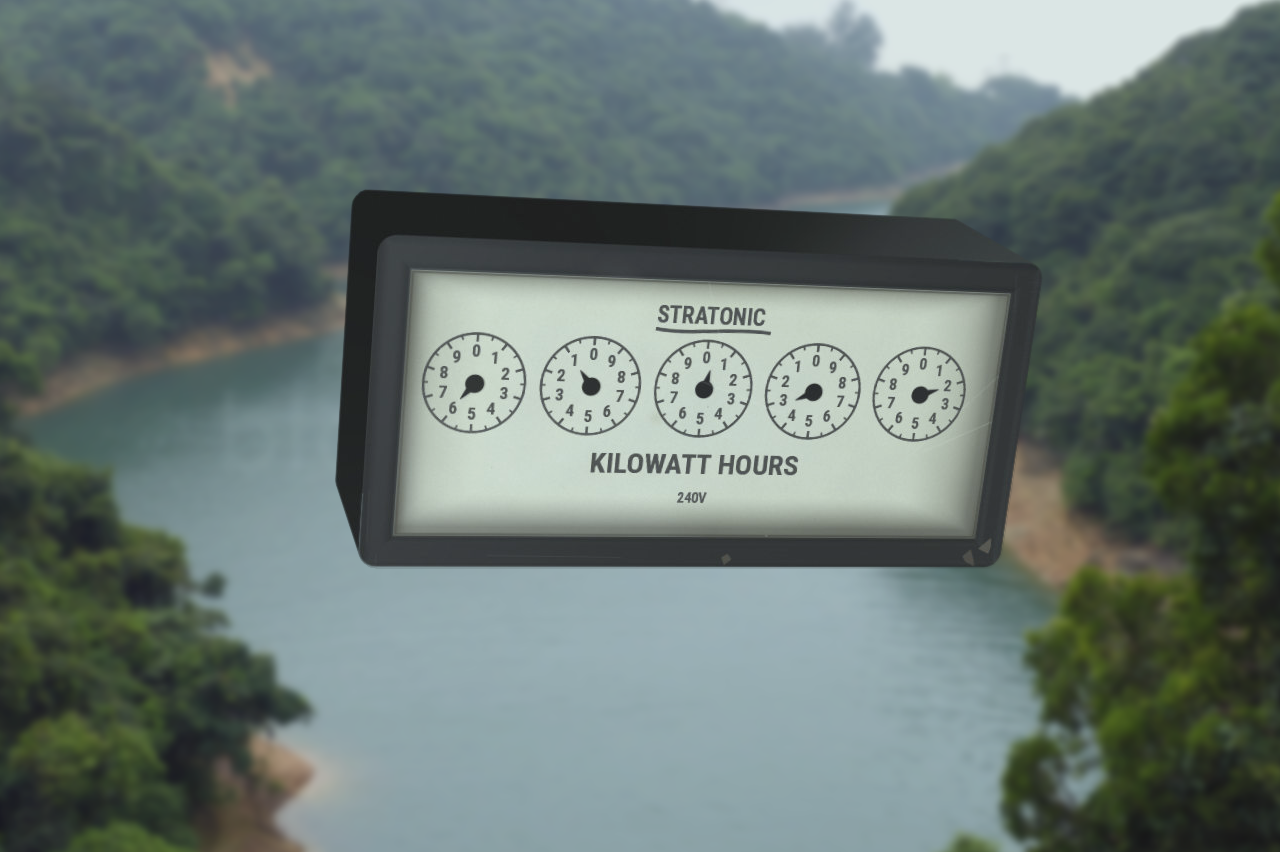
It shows 61032kWh
